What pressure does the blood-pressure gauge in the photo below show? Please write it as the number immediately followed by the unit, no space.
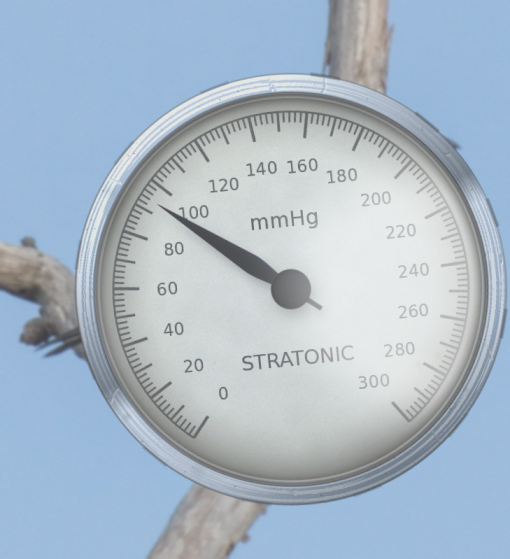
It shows 94mmHg
